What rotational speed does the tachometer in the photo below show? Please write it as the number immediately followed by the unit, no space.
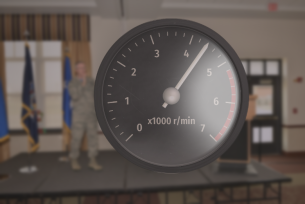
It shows 4400rpm
